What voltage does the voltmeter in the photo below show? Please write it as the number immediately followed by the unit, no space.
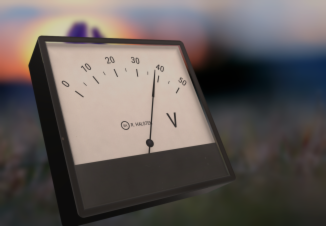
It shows 37.5V
